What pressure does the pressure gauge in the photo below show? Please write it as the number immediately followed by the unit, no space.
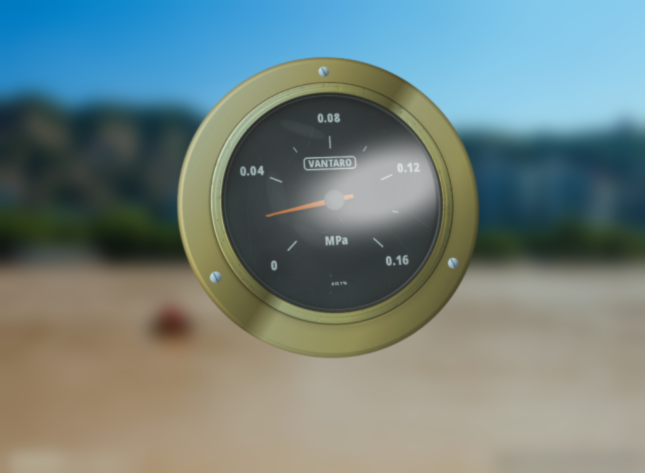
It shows 0.02MPa
